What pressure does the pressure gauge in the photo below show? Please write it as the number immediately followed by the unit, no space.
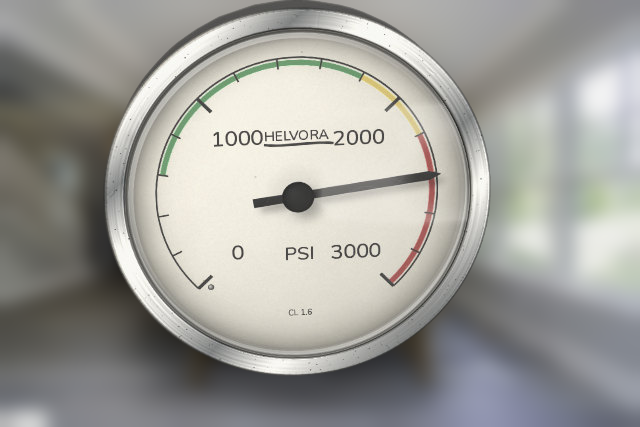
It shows 2400psi
